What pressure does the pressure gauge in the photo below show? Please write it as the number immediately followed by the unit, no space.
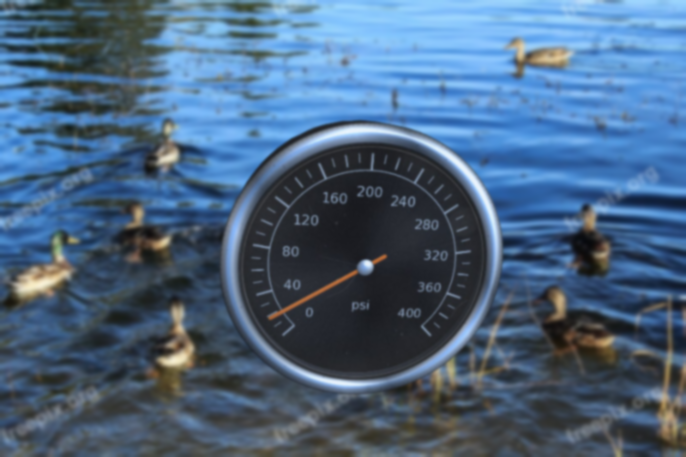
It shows 20psi
